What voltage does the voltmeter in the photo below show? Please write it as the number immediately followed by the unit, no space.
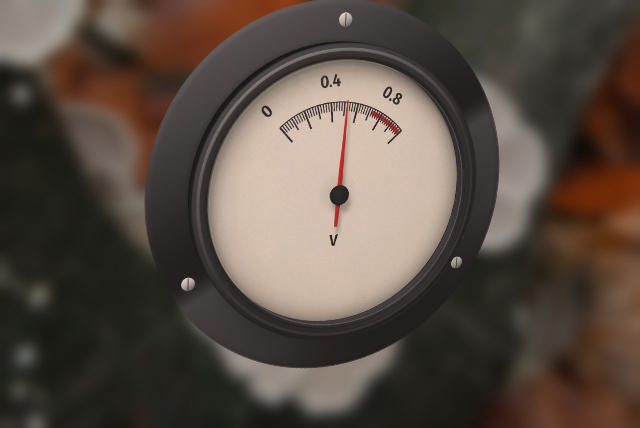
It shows 0.5V
